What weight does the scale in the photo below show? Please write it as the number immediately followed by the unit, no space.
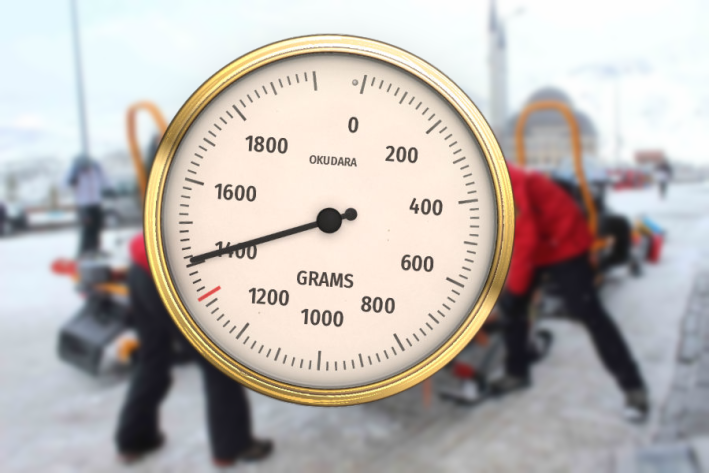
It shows 1410g
